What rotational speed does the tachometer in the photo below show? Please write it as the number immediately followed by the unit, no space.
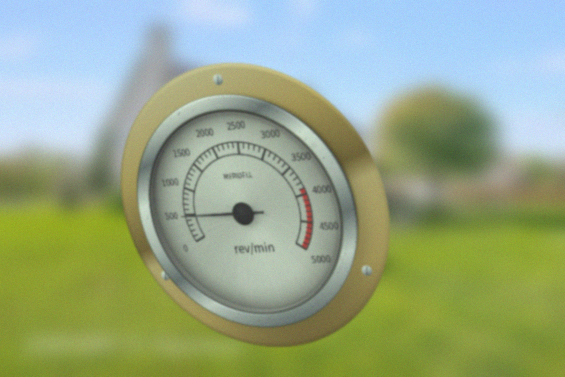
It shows 500rpm
